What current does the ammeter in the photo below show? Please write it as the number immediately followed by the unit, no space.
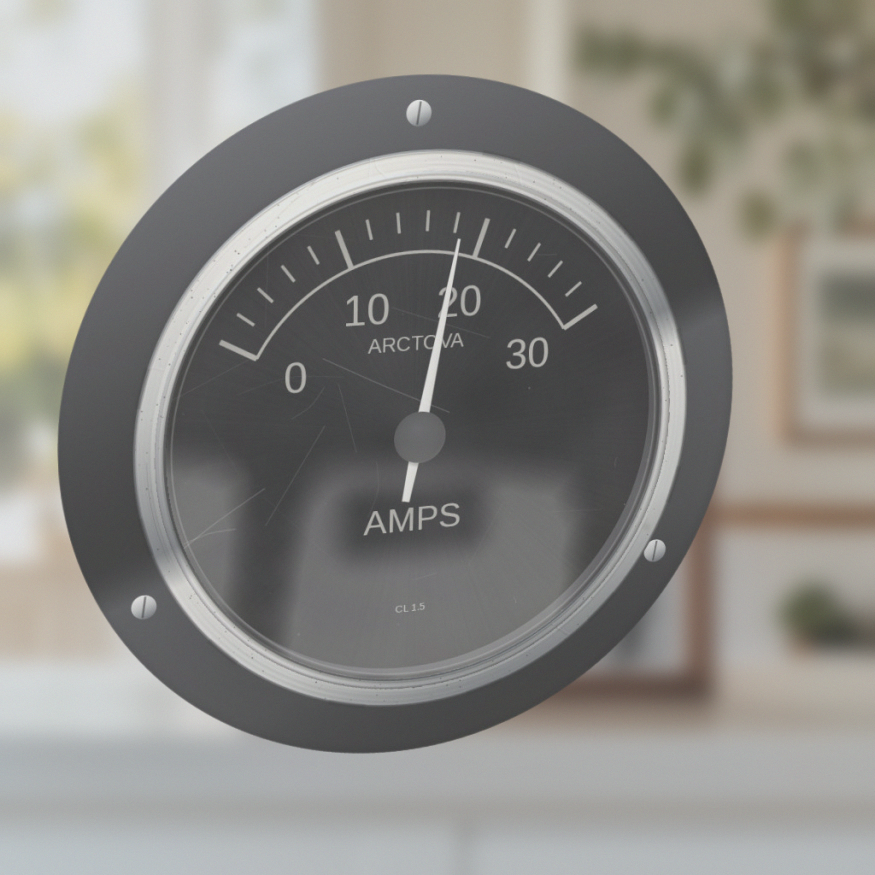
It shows 18A
